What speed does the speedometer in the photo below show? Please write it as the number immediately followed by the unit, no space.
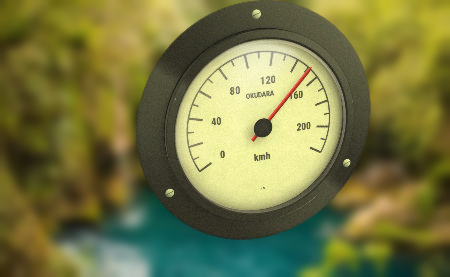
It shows 150km/h
